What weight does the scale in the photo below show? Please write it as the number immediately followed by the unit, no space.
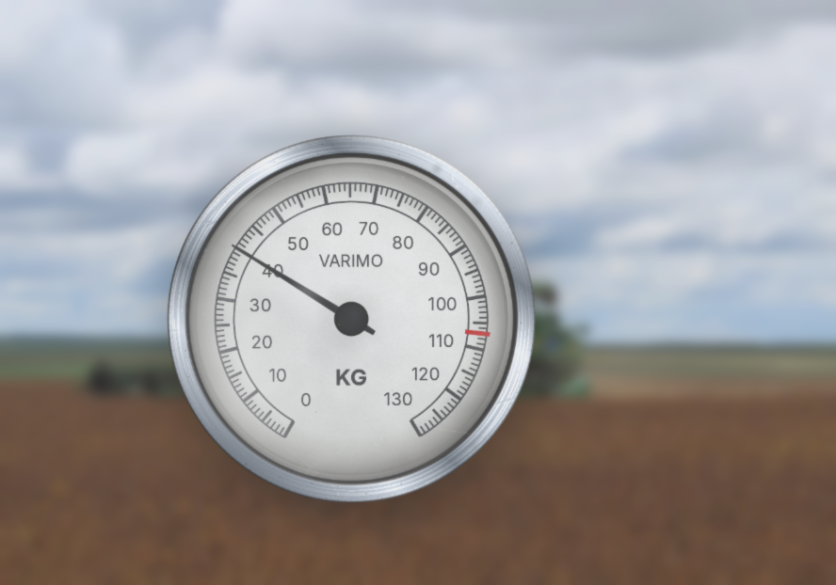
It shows 40kg
